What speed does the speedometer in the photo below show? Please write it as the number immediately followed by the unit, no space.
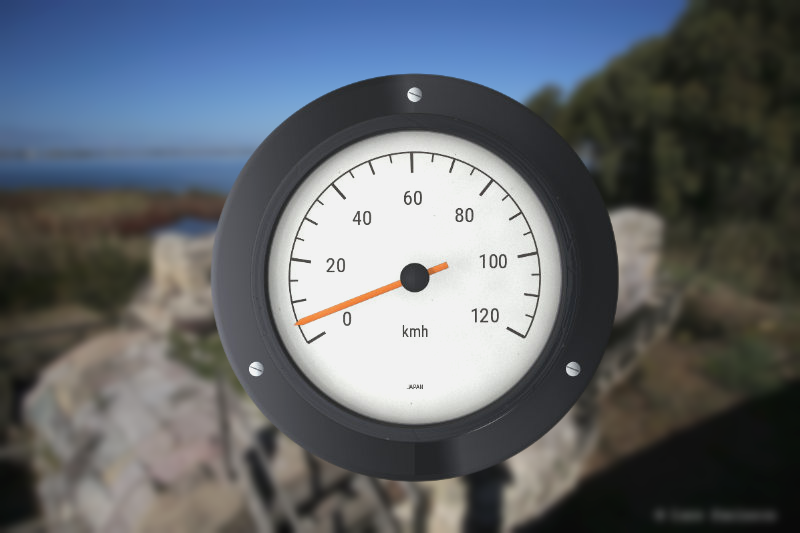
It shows 5km/h
